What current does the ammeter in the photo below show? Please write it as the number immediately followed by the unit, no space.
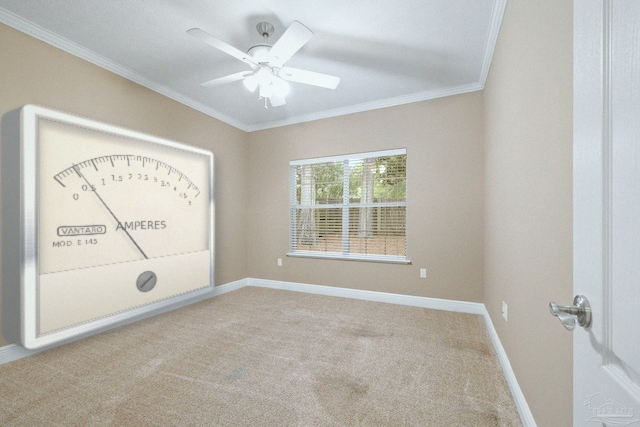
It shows 0.5A
